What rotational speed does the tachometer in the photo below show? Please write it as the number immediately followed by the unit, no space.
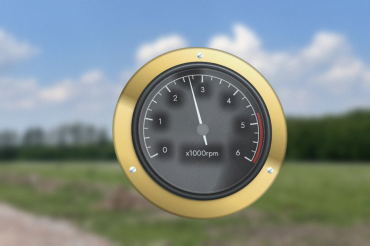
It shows 2625rpm
